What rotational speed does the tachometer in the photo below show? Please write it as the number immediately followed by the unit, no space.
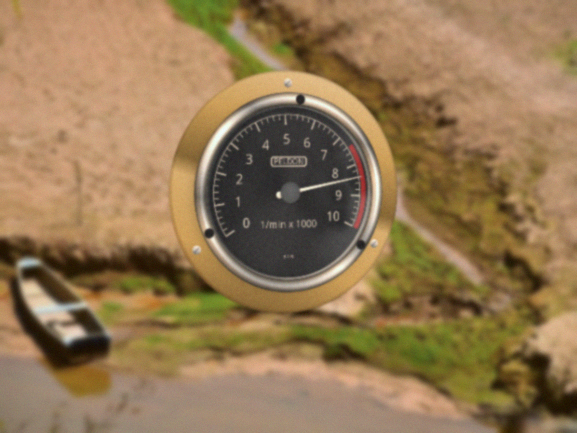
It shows 8400rpm
